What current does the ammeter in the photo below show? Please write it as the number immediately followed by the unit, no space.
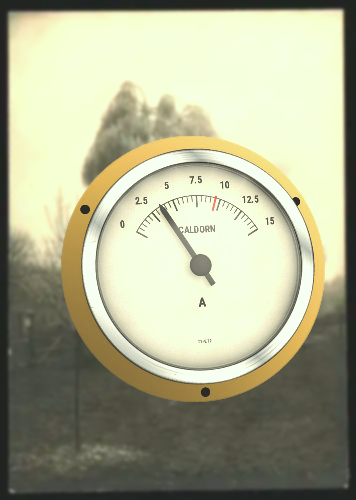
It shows 3.5A
